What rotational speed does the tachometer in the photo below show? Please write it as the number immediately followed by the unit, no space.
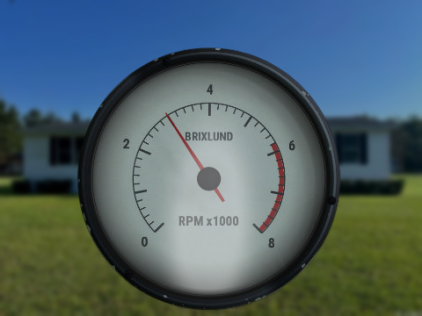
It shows 3000rpm
